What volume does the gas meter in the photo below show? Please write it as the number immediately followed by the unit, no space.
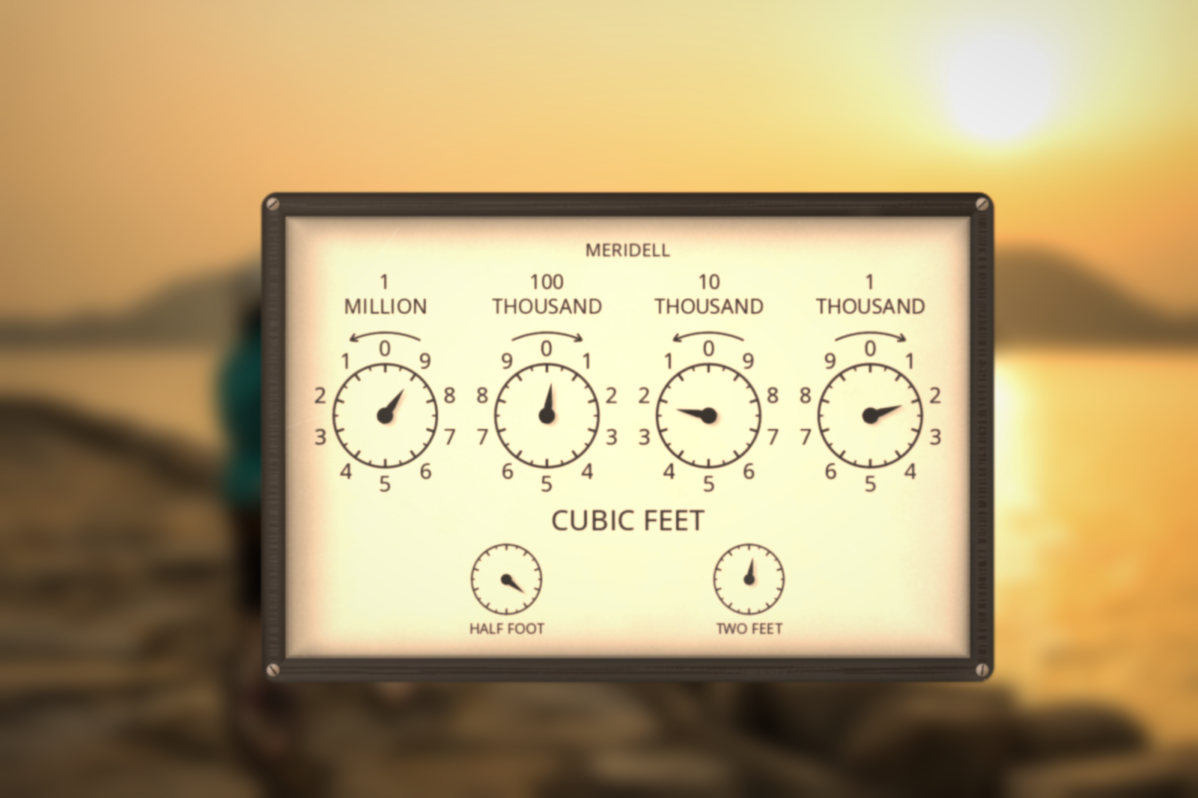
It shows 902200ft³
